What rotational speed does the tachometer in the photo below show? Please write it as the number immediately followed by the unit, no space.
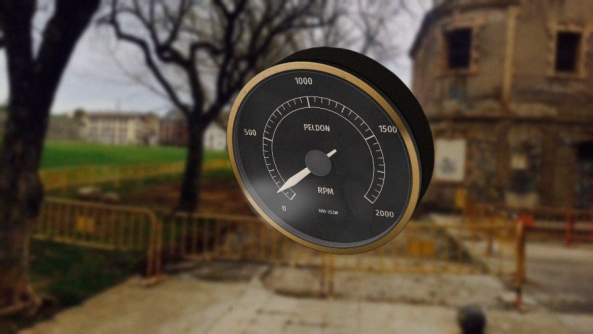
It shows 100rpm
